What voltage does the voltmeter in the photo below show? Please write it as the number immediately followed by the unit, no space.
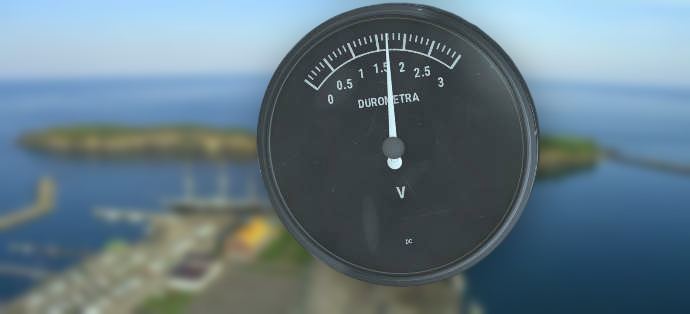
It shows 1.7V
